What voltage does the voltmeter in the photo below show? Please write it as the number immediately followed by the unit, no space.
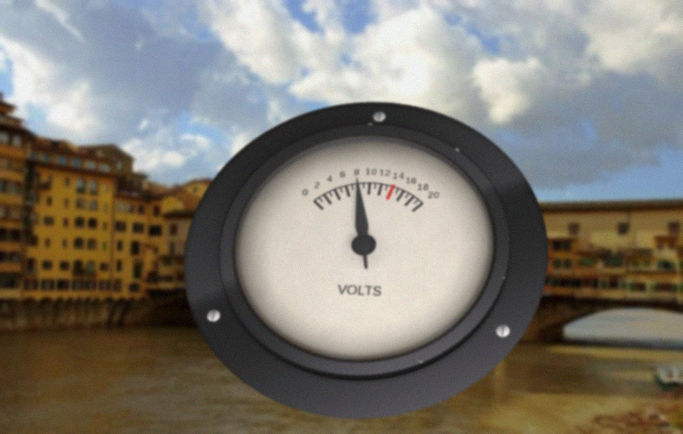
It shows 8V
